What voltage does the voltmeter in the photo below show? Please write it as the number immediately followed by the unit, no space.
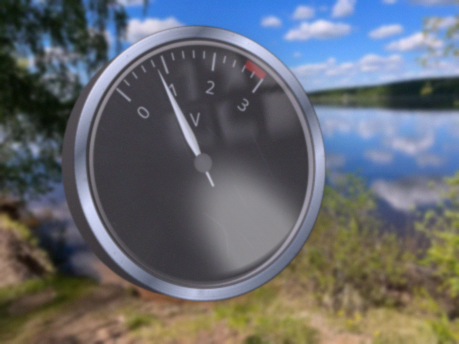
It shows 0.8V
